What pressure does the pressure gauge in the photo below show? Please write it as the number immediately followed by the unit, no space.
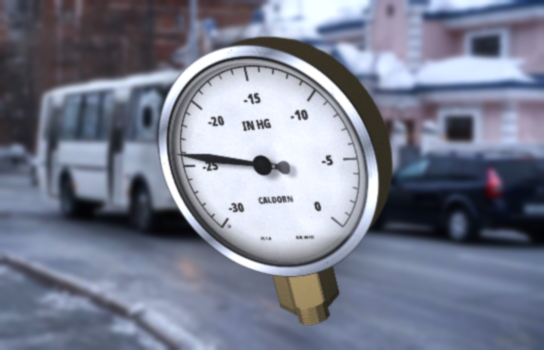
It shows -24inHg
